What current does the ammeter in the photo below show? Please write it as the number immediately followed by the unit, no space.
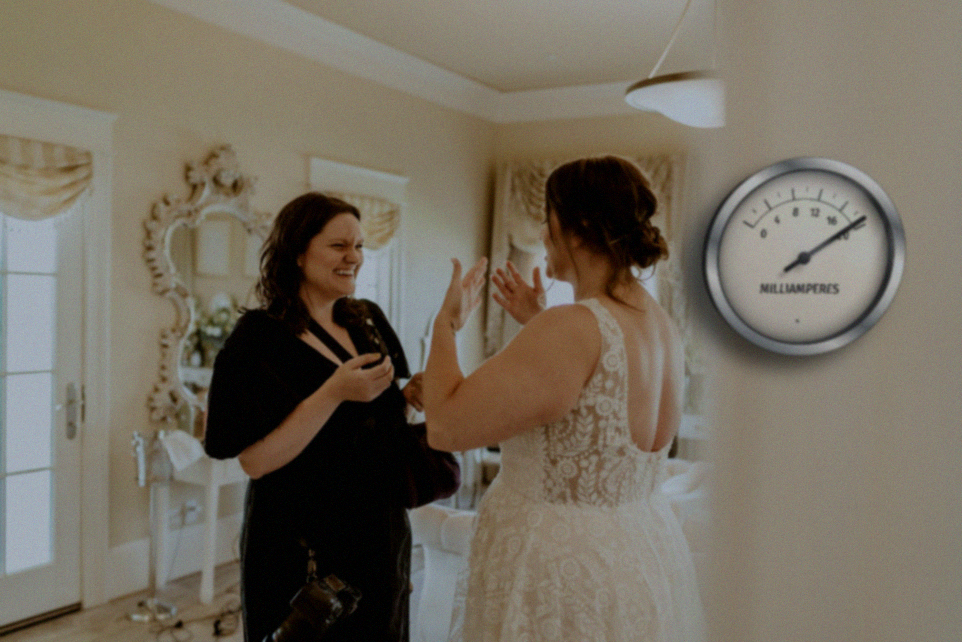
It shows 19mA
